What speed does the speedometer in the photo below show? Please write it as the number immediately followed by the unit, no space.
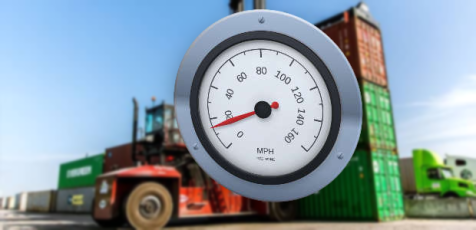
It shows 15mph
